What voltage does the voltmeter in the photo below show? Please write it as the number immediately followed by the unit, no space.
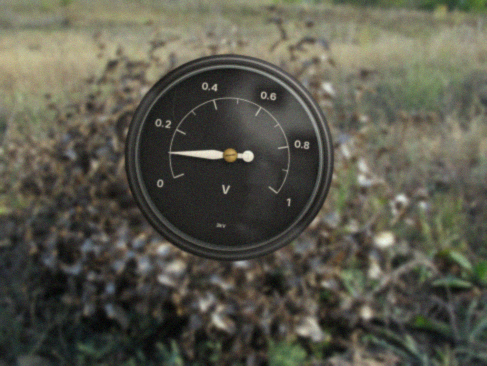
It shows 0.1V
